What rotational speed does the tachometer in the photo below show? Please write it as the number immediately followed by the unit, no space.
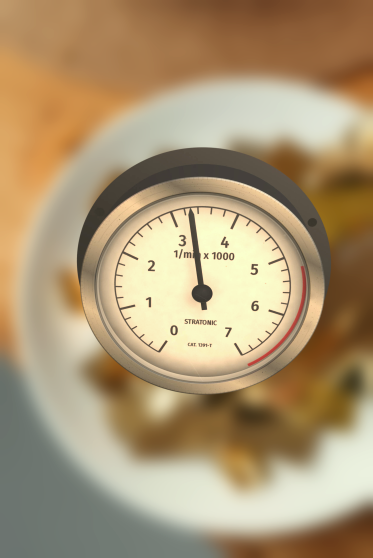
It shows 3300rpm
